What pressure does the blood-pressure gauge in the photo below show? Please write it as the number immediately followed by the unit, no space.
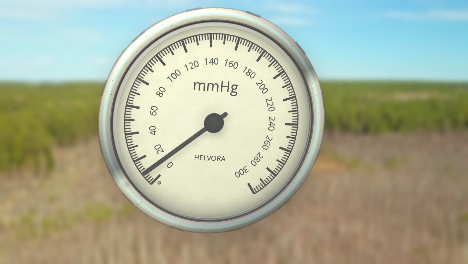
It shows 10mmHg
